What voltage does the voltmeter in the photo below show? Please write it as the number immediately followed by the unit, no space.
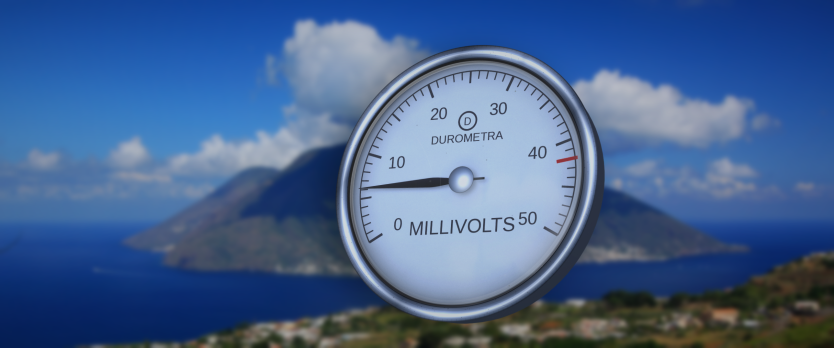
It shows 6mV
